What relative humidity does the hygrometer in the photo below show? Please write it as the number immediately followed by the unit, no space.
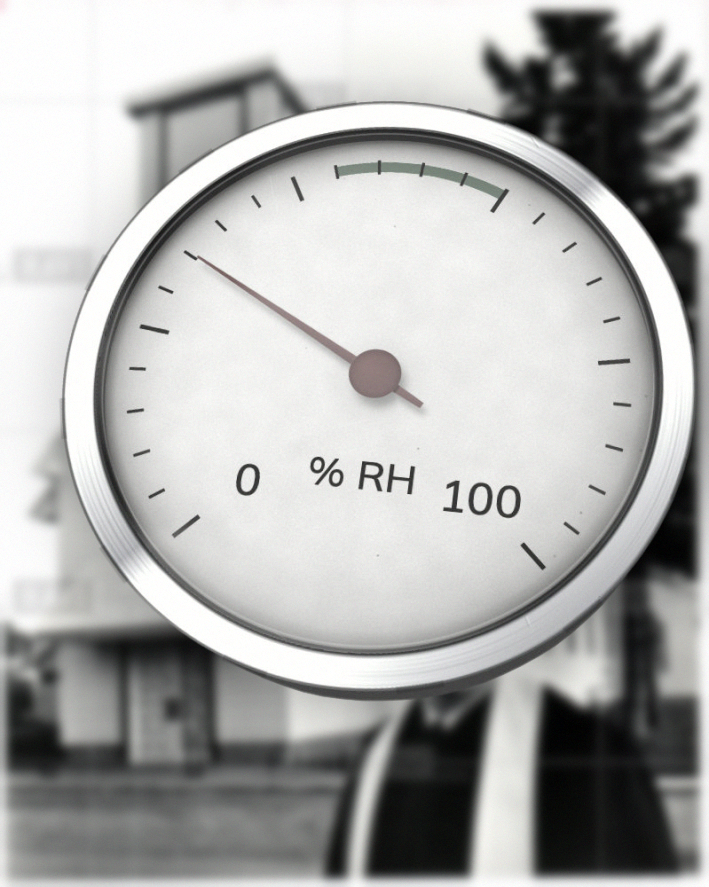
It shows 28%
